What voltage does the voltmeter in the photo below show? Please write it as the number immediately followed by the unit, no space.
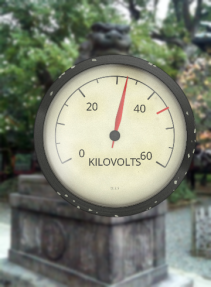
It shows 32.5kV
